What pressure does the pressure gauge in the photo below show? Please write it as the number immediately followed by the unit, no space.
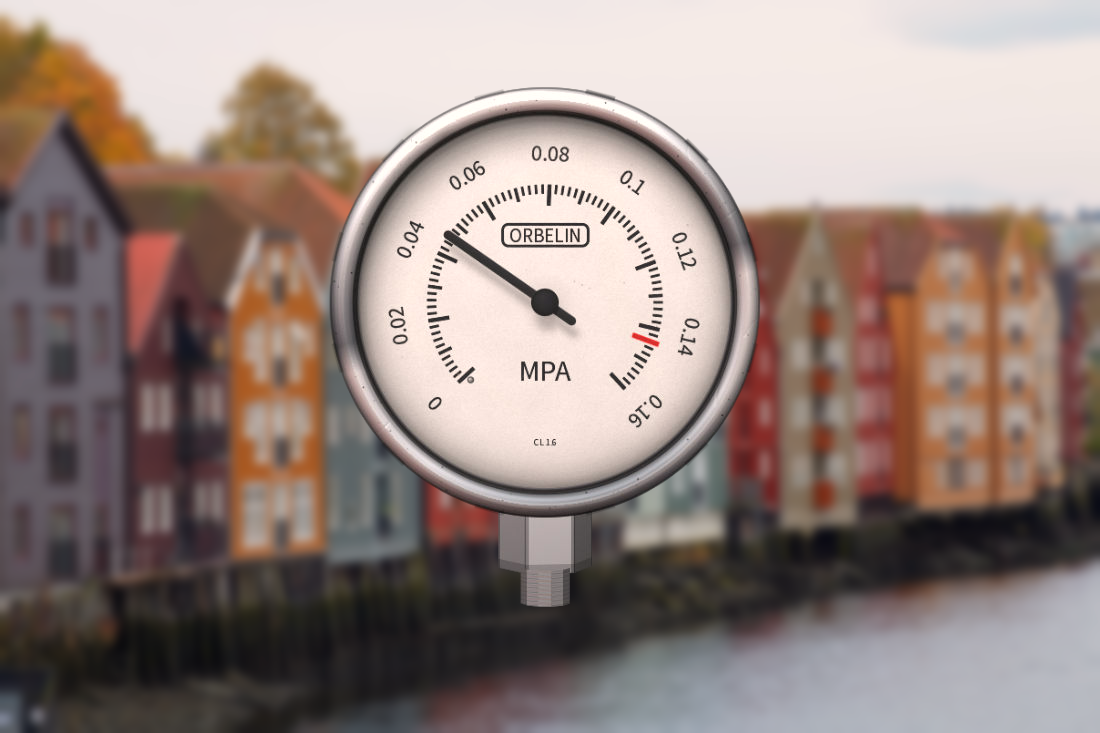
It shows 0.046MPa
